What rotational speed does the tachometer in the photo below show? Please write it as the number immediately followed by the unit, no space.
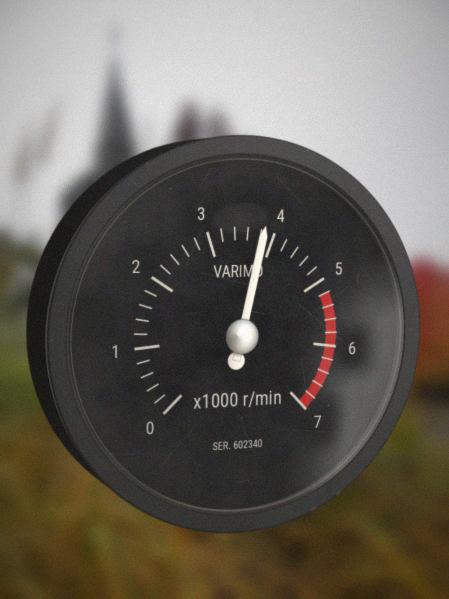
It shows 3800rpm
